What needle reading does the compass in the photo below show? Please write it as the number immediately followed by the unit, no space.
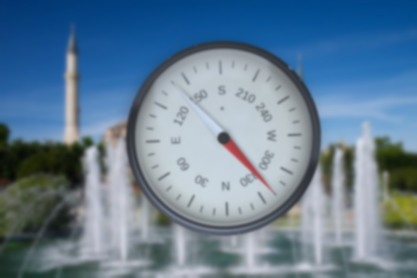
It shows 320°
